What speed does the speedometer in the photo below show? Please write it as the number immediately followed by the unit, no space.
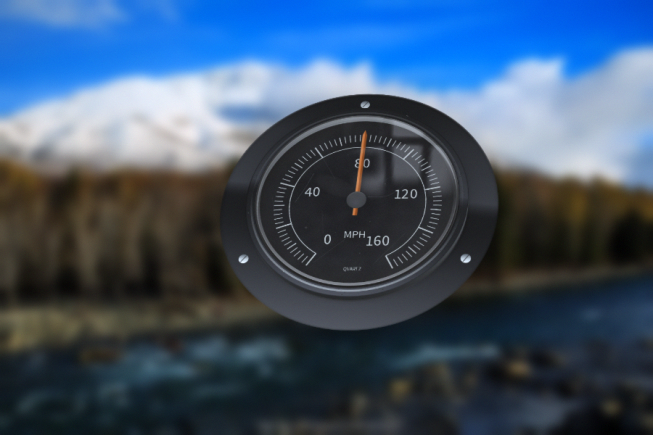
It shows 80mph
